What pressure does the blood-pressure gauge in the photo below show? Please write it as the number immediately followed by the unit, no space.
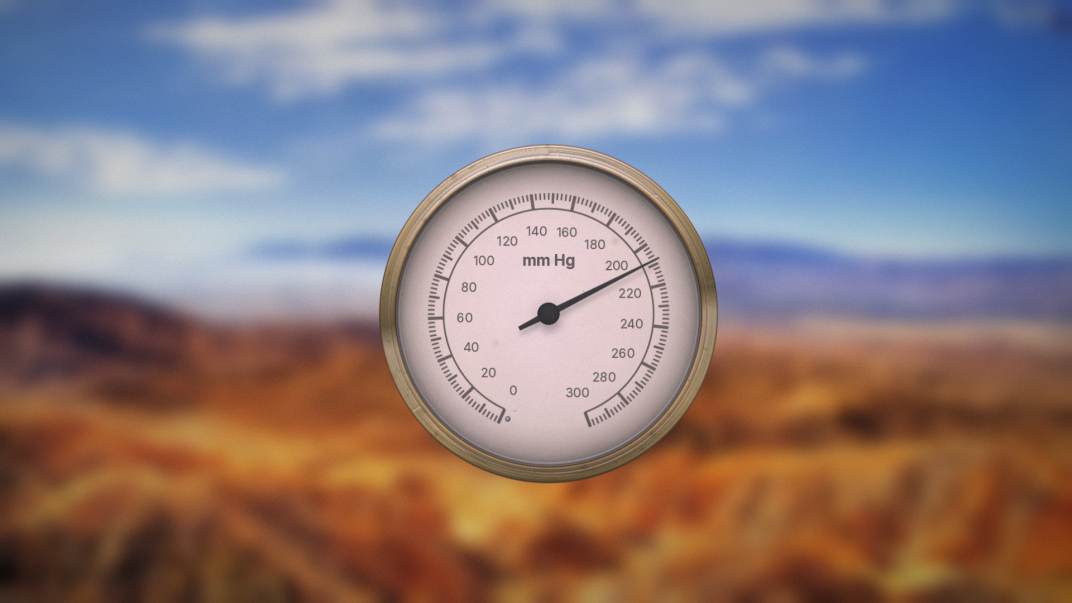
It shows 208mmHg
